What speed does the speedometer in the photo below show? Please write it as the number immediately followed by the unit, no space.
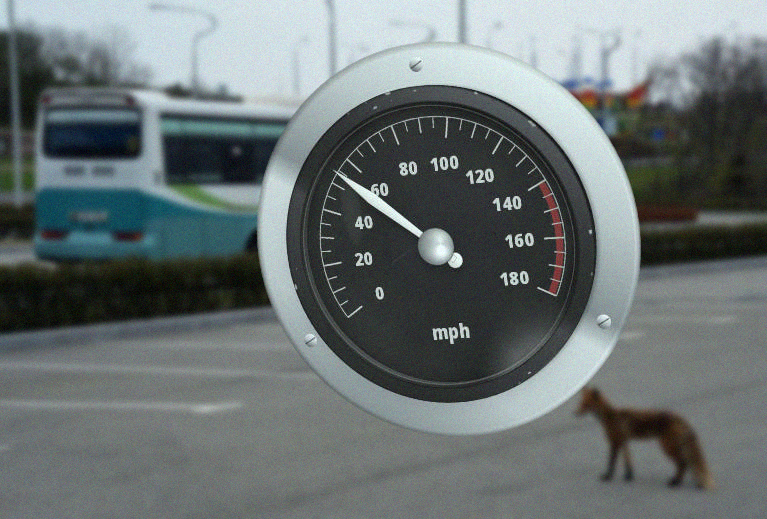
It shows 55mph
